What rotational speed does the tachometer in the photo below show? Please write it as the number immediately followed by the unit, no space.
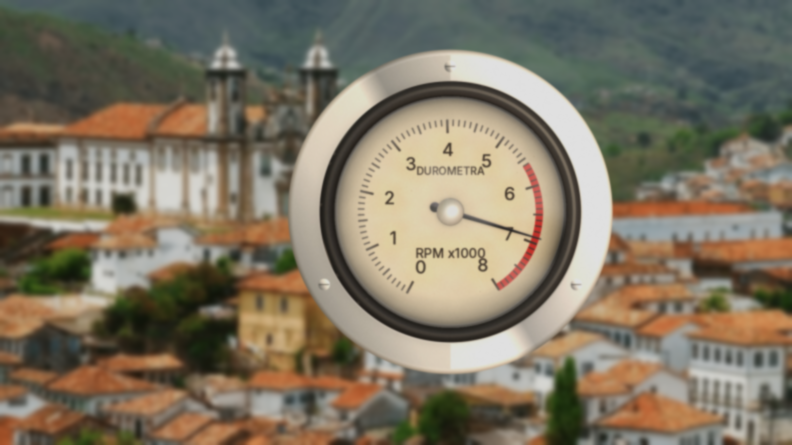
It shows 6900rpm
